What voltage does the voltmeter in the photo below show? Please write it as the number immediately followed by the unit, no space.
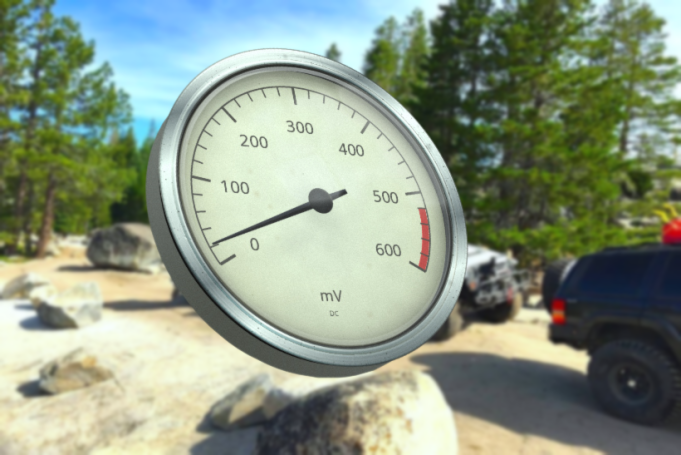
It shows 20mV
